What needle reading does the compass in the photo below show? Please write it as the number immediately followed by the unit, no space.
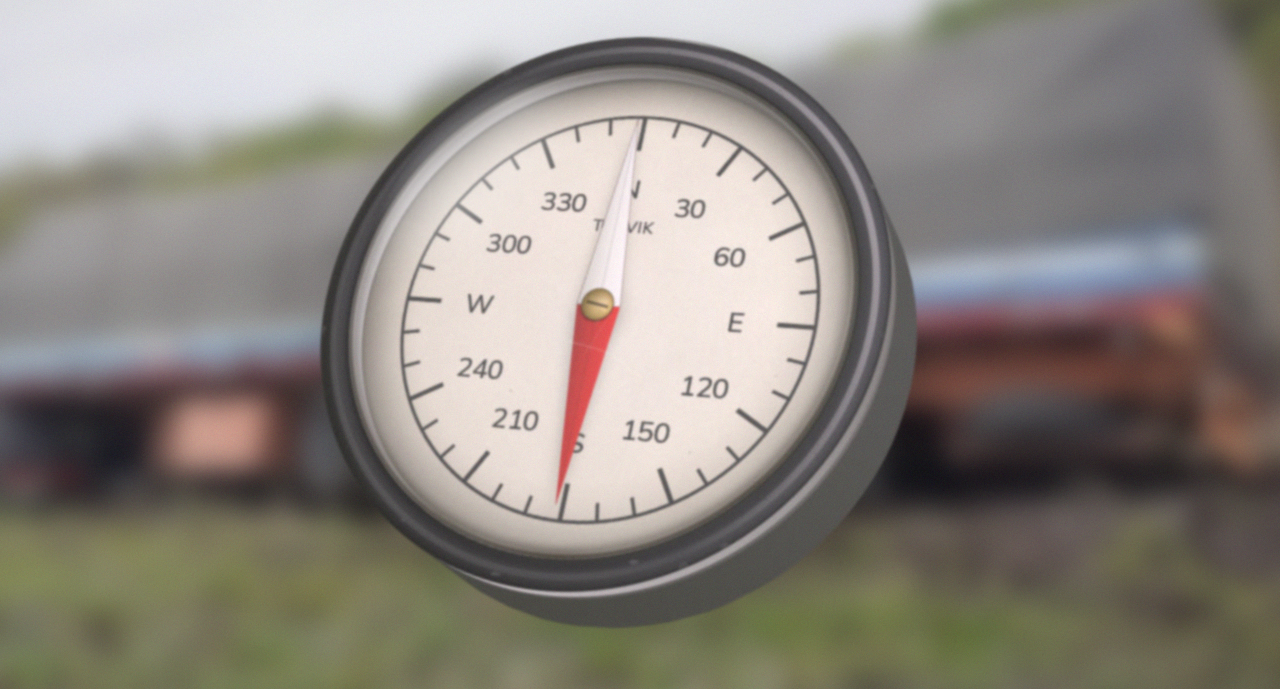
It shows 180°
